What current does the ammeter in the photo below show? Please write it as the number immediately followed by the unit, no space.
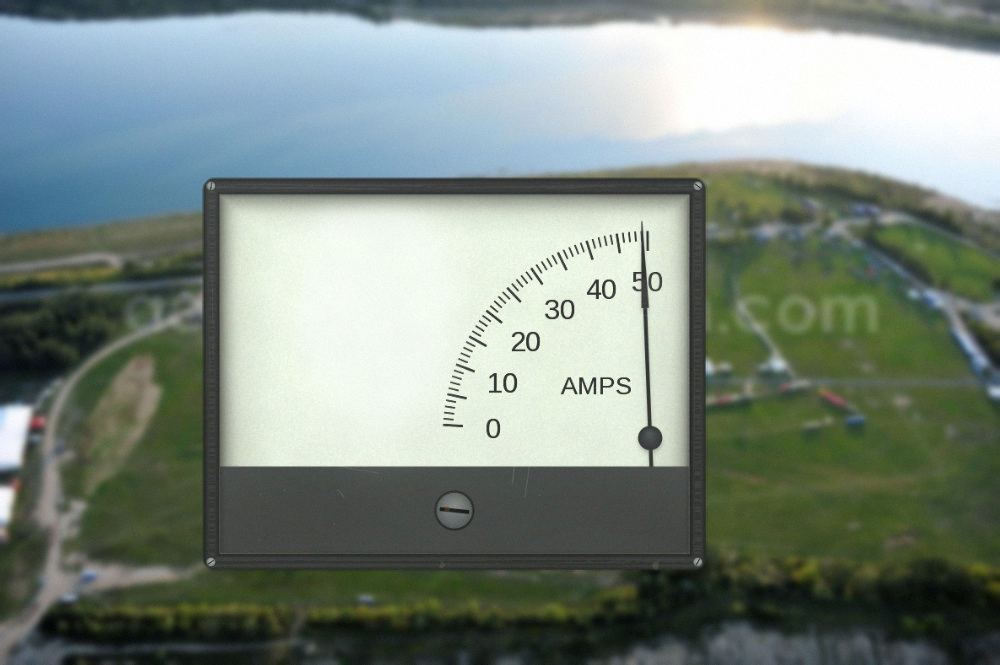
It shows 49A
